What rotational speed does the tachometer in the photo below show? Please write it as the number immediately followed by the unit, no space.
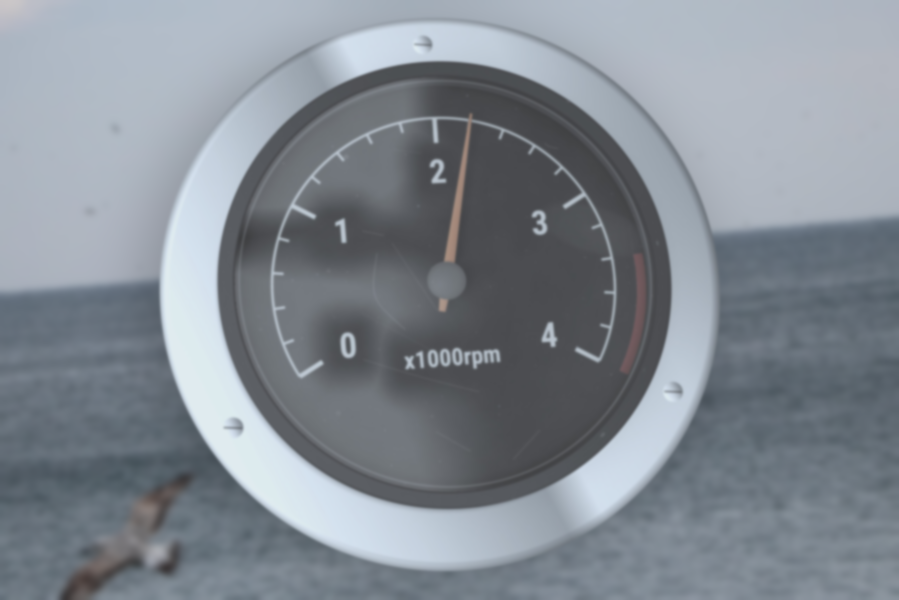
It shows 2200rpm
